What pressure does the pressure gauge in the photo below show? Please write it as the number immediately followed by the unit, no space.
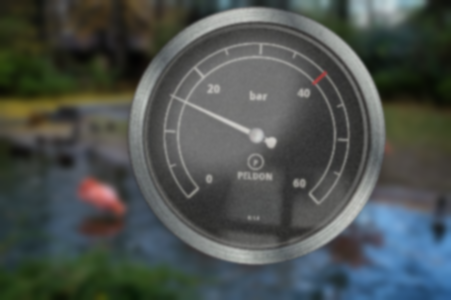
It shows 15bar
